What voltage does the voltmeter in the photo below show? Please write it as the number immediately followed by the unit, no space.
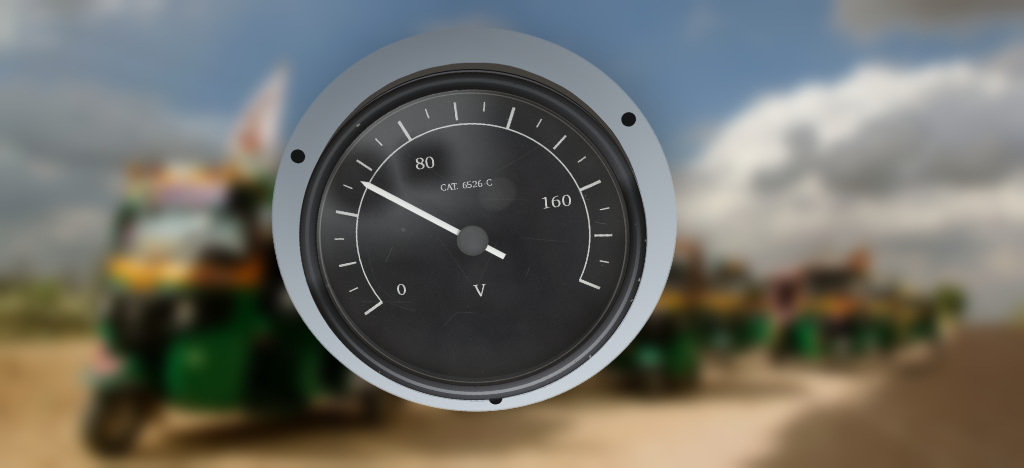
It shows 55V
